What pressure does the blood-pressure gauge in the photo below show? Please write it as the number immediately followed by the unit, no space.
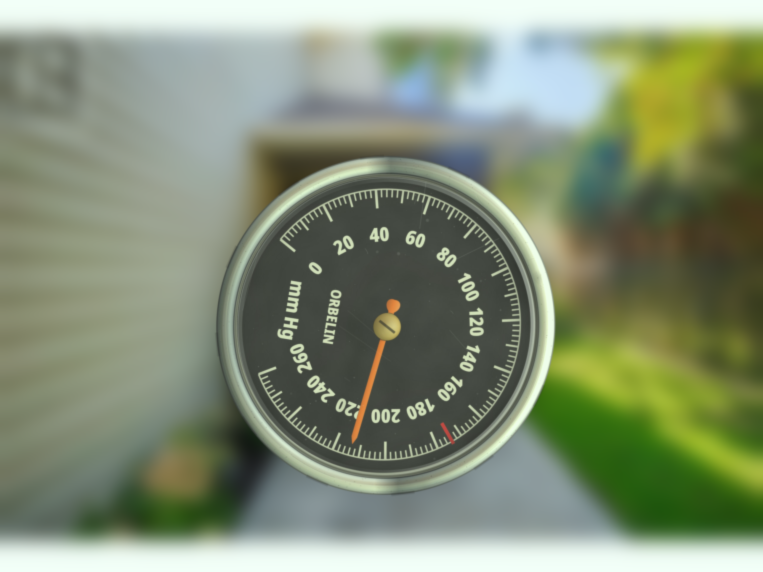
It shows 214mmHg
